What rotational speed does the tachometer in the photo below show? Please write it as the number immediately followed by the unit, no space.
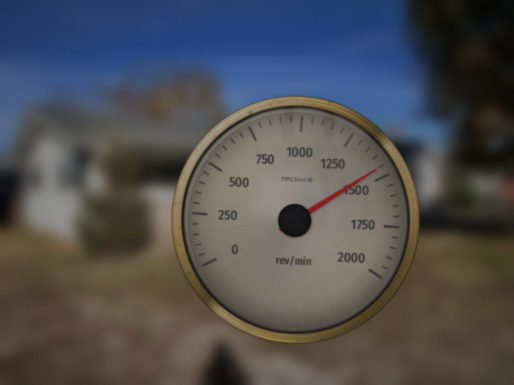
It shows 1450rpm
